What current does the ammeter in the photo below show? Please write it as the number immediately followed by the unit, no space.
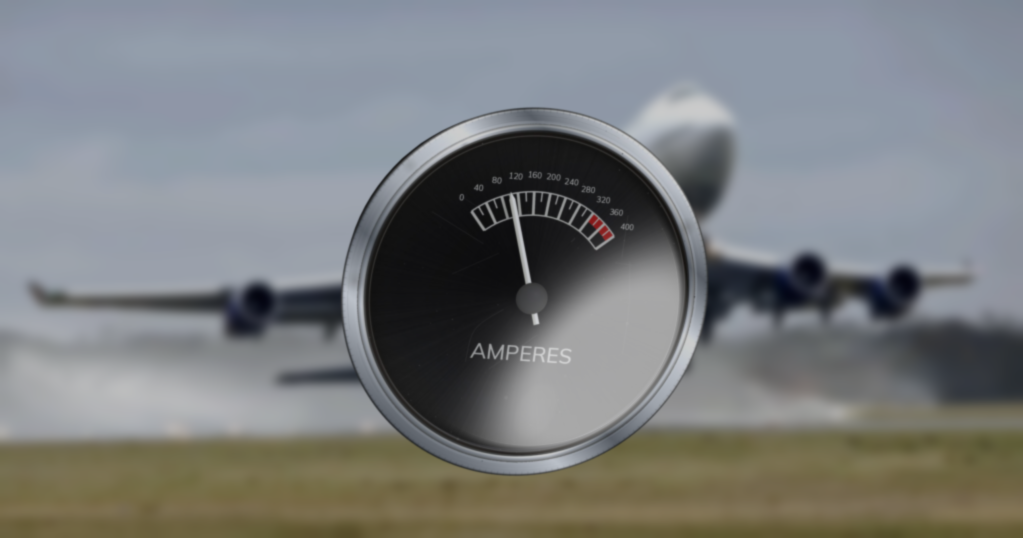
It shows 100A
